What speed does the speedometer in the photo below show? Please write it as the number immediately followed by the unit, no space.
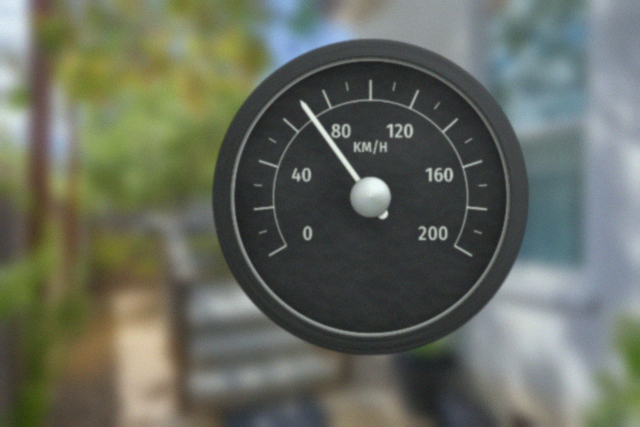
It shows 70km/h
